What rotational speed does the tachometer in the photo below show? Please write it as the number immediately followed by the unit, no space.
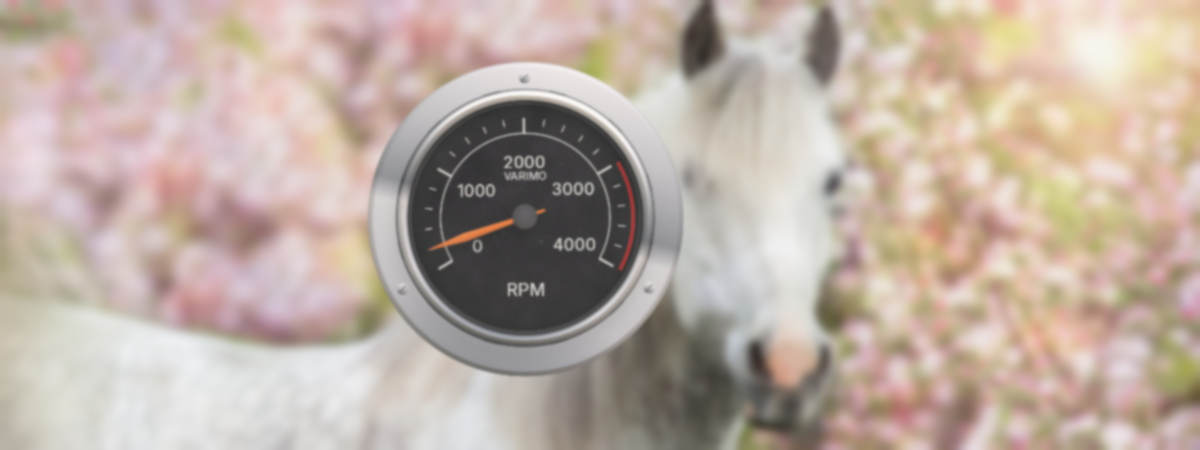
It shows 200rpm
